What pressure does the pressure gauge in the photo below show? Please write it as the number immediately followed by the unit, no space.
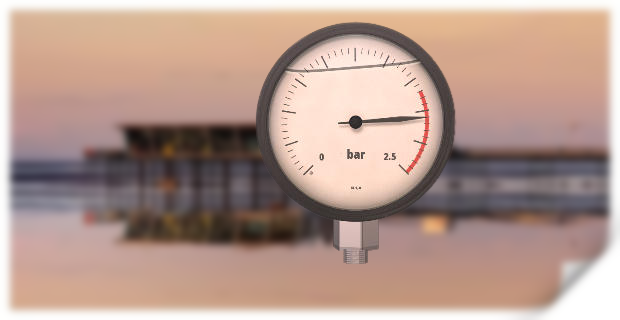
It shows 2.05bar
